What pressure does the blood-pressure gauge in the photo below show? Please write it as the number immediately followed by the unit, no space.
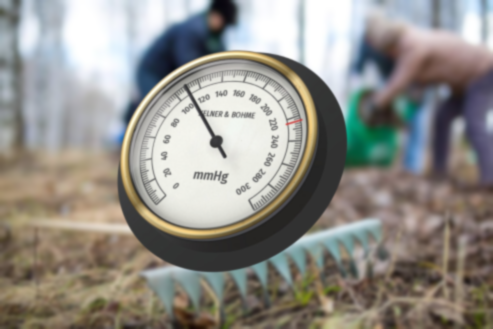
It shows 110mmHg
